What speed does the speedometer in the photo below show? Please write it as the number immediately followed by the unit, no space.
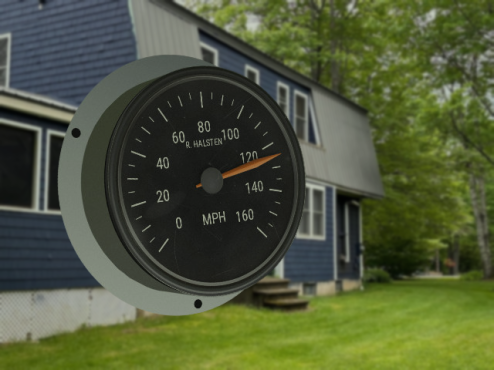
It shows 125mph
